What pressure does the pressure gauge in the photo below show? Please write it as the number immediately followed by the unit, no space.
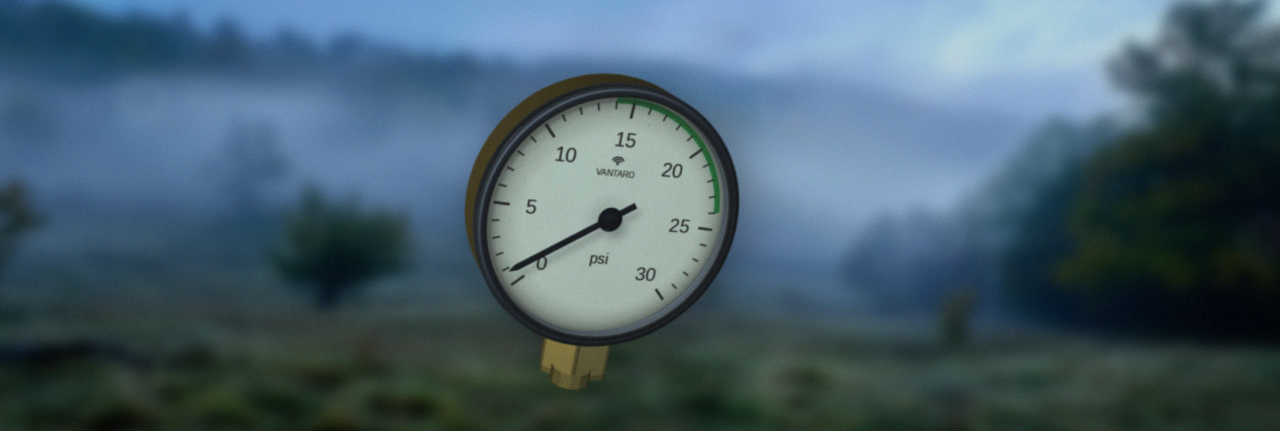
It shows 1psi
